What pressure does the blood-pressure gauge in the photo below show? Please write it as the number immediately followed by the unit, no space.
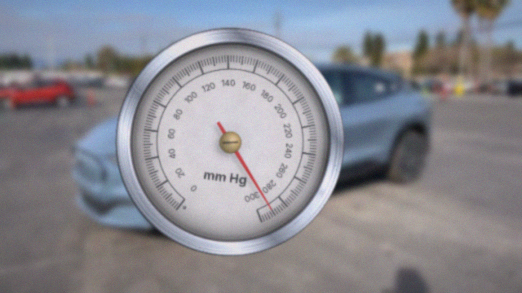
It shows 290mmHg
